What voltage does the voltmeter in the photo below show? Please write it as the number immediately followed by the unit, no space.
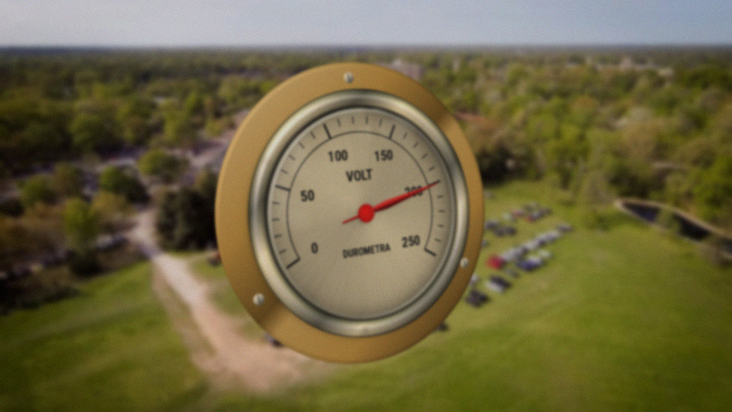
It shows 200V
